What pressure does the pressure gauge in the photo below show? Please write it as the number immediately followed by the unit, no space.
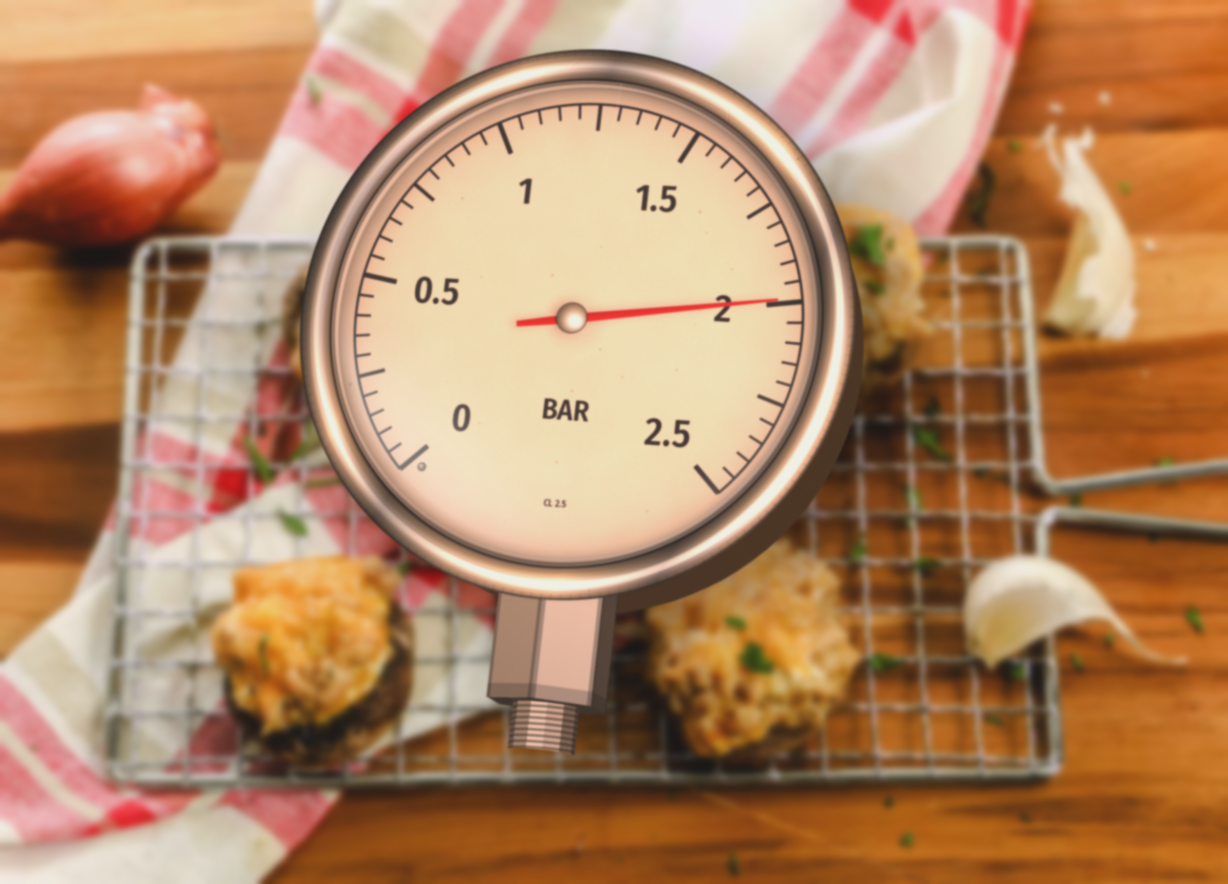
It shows 2bar
